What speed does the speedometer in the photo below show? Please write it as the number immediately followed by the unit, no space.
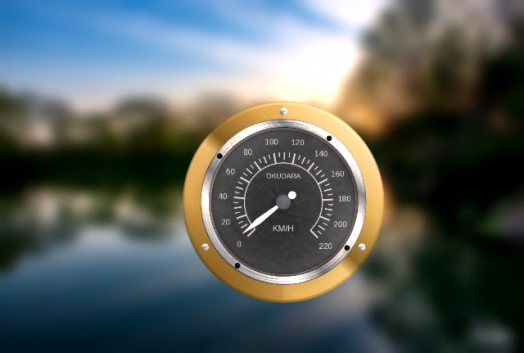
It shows 5km/h
